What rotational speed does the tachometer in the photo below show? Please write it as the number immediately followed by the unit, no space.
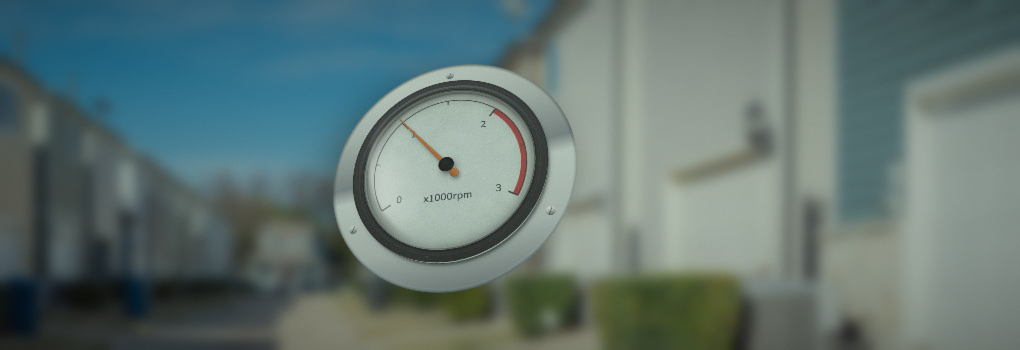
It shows 1000rpm
